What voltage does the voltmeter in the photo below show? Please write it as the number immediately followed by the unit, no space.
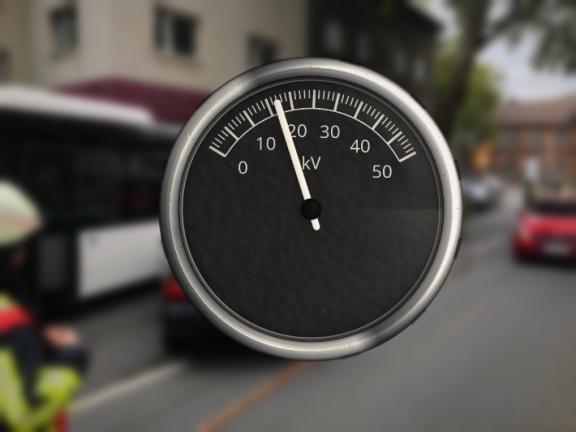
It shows 17kV
